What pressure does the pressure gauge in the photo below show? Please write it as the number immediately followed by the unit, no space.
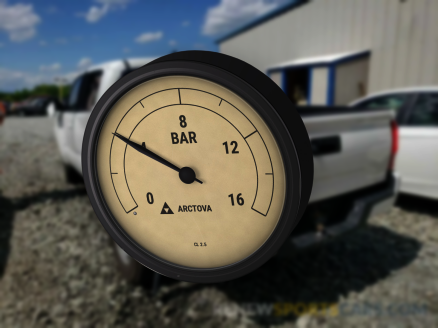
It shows 4bar
